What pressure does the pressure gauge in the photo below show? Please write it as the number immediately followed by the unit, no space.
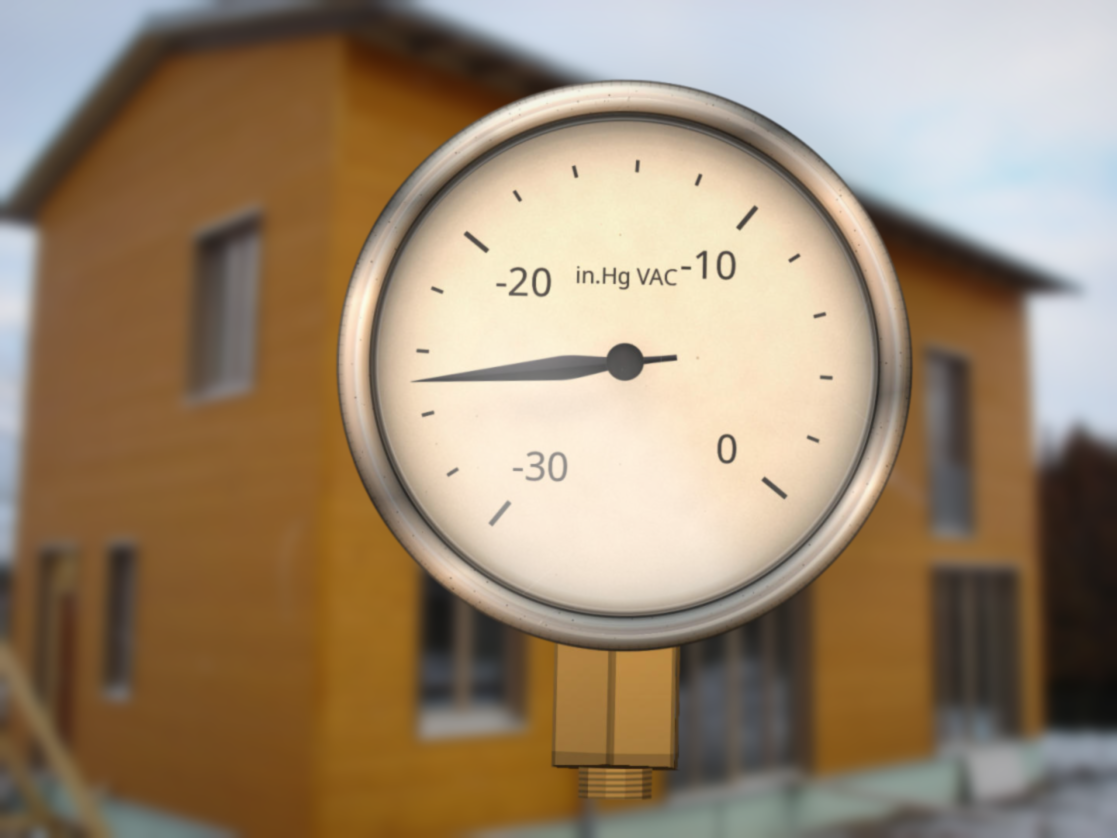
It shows -25inHg
